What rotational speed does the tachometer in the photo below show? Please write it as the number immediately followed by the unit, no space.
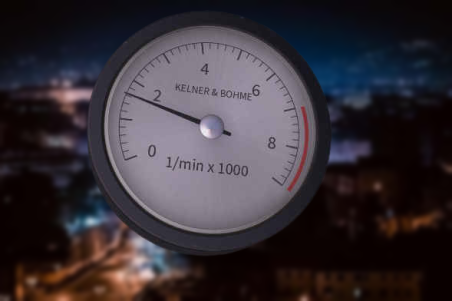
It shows 1600rpm
